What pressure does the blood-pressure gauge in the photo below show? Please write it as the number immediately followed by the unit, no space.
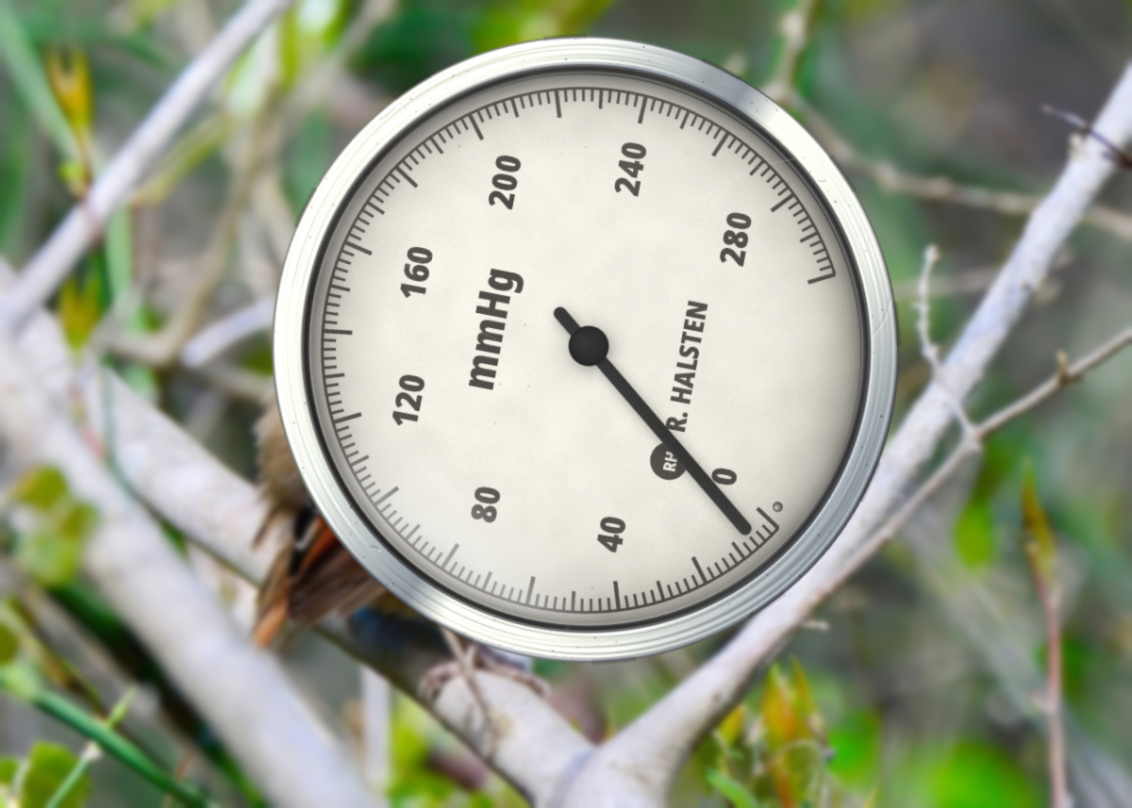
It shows 6mmHg
